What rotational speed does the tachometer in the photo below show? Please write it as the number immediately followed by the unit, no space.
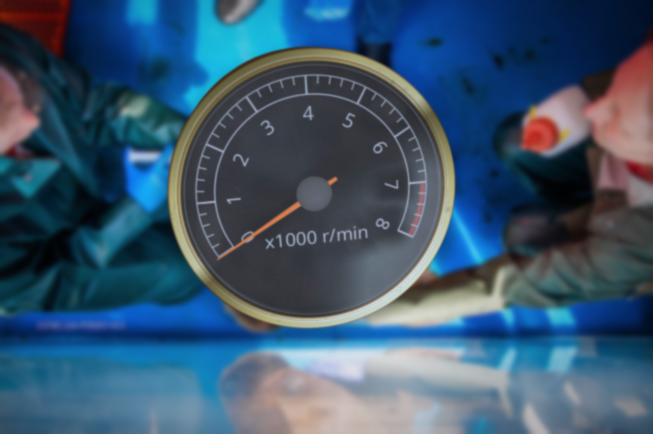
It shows 0rpm
